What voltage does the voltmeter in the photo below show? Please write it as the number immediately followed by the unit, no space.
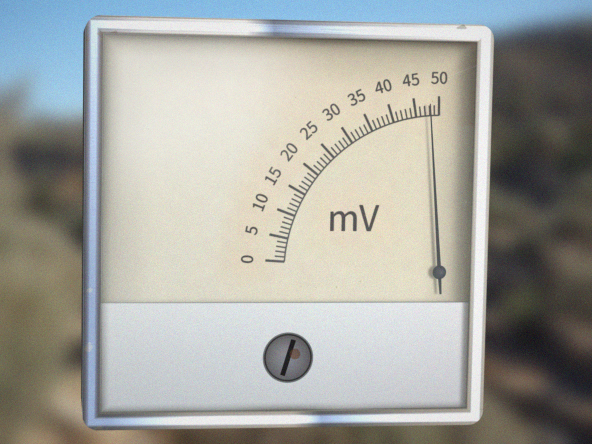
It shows 48mV
